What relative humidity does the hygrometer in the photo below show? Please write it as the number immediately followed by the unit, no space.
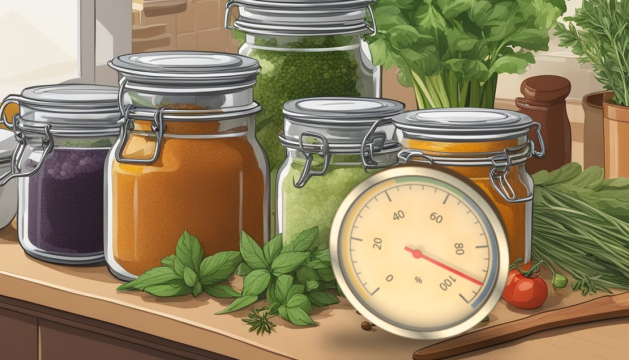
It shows 92%
